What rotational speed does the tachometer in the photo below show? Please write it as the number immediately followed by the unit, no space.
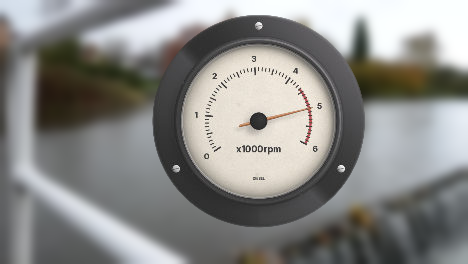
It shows 5000rpm
